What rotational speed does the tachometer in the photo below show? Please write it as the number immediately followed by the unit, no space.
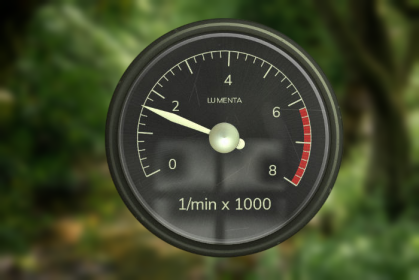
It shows 1600rpm
